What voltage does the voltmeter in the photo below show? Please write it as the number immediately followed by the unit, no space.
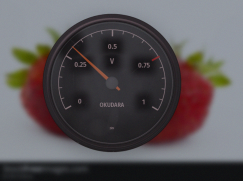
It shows 0.3V
